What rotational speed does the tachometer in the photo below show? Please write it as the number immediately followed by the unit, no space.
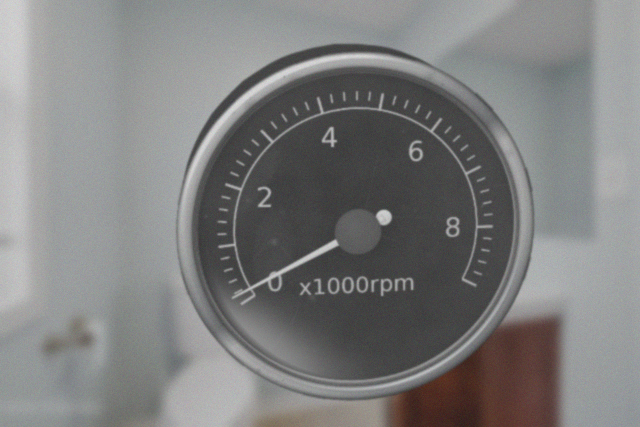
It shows 200rpm
